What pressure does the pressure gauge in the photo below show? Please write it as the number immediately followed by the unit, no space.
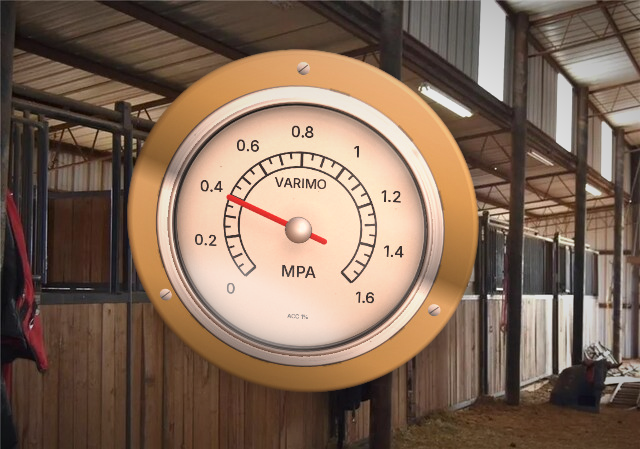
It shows 0.4MPa
